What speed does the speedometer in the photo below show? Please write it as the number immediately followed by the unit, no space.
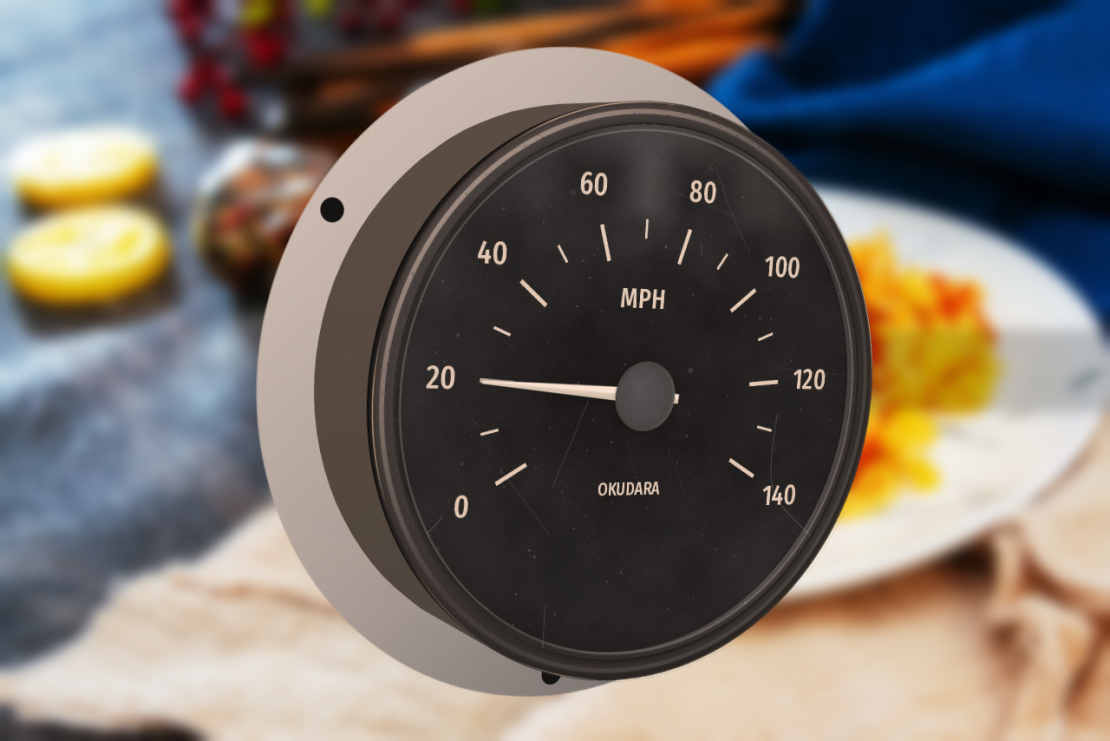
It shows 20mph
